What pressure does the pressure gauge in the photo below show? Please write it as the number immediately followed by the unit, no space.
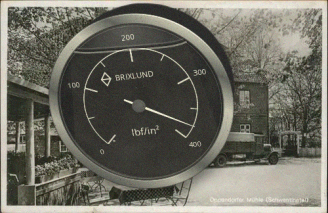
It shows 375psi
